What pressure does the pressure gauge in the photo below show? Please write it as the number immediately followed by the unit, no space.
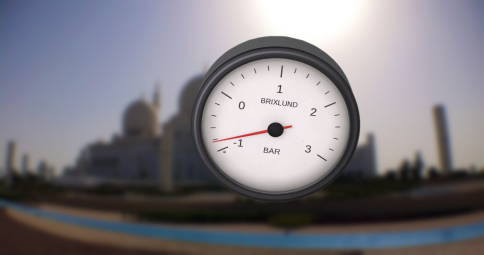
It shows -0.8bar
